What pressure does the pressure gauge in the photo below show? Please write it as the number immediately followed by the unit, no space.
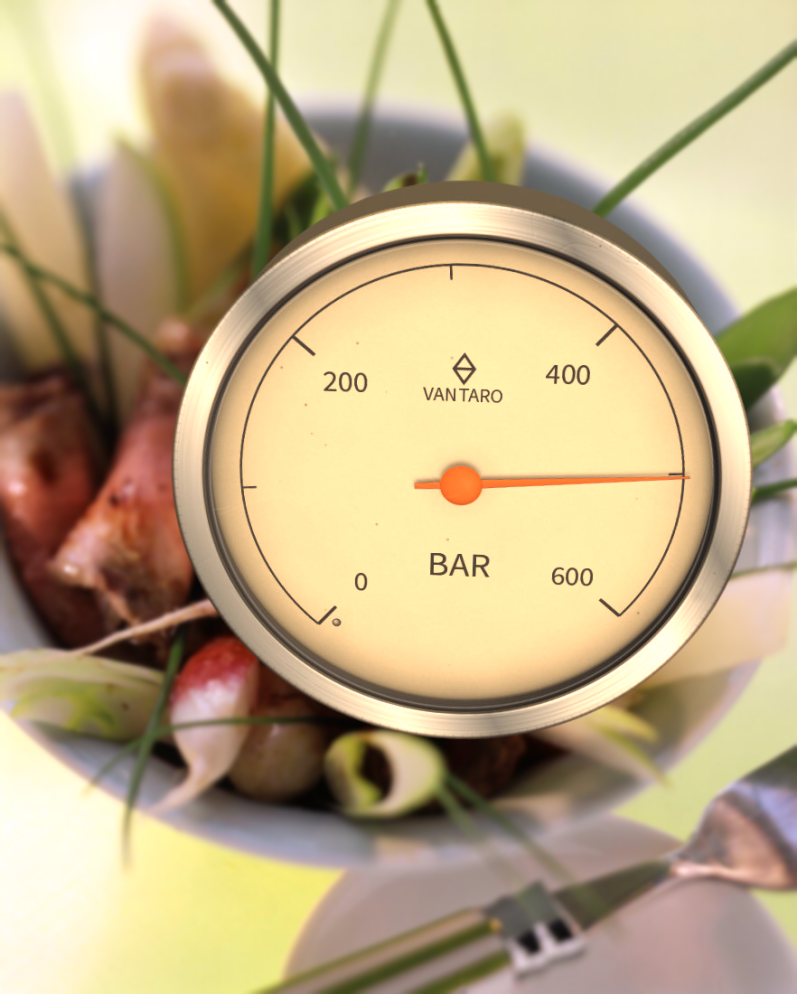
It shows 500bar
